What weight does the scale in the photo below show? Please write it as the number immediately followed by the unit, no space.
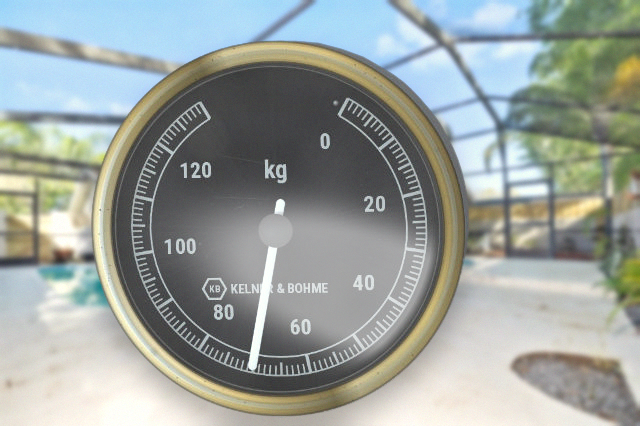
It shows 70kg
